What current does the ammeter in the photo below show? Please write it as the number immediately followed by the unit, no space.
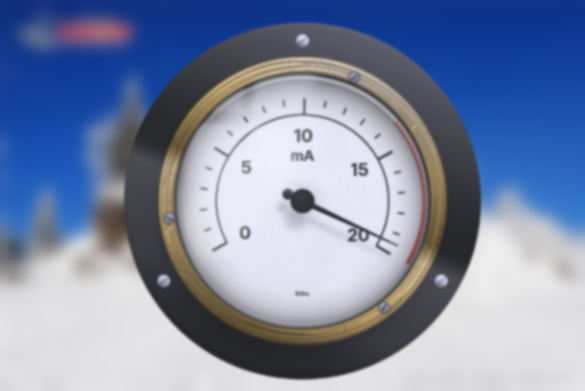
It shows 19.5mA
